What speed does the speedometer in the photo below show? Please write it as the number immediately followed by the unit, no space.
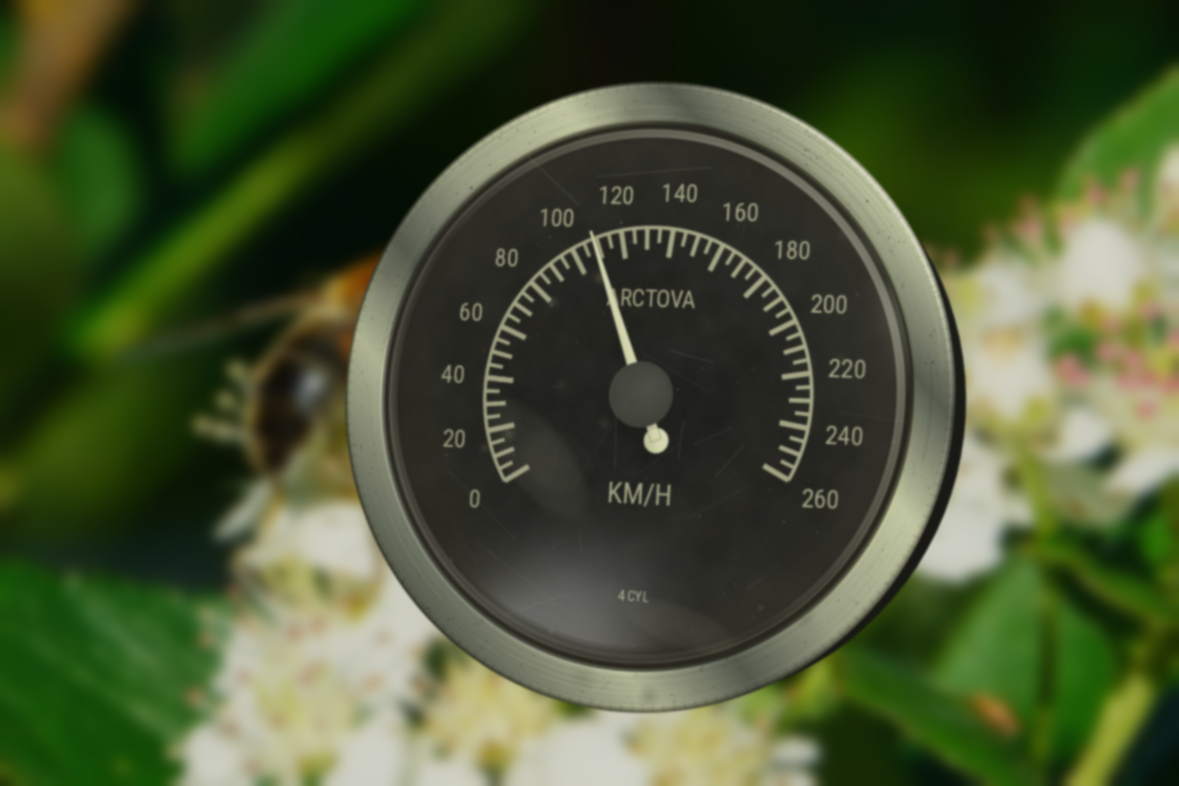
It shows 110km/h
